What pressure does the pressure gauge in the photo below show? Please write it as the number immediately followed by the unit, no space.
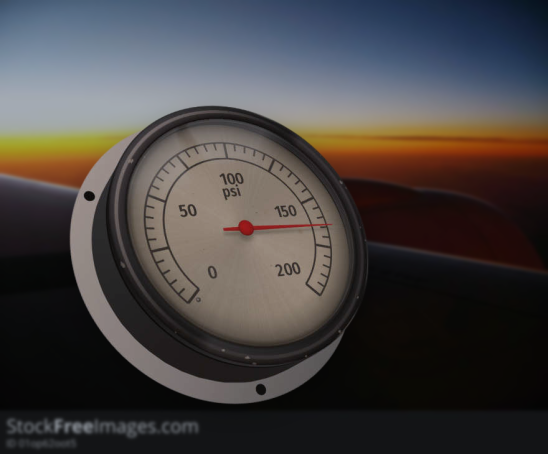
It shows 165psi
